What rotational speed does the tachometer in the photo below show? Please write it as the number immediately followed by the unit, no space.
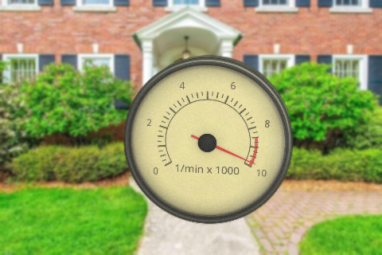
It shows 9750rpm
